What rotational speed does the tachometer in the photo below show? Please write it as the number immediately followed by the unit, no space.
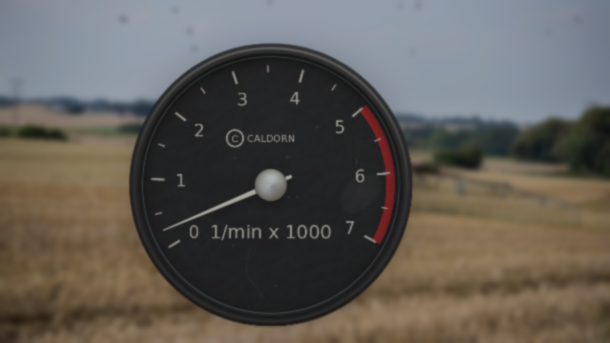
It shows 250rpm
